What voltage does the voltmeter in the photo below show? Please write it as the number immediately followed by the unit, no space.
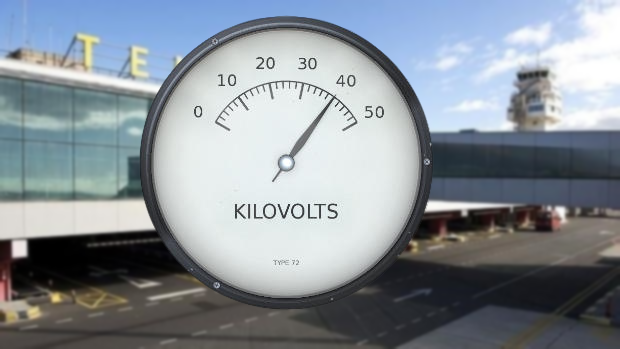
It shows 40kV
